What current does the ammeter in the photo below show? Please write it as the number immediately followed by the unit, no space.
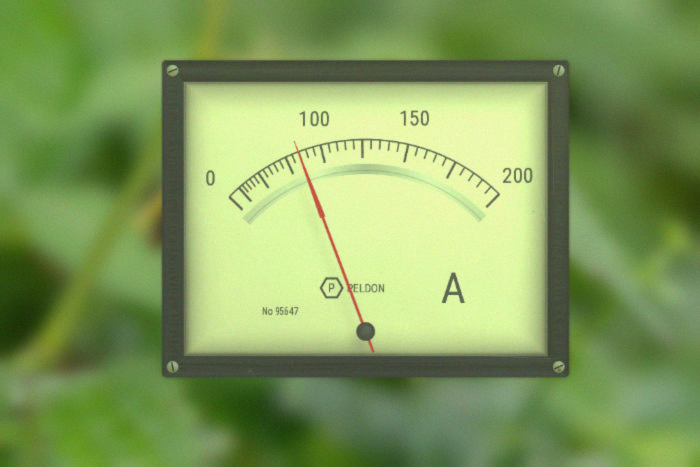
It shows 85A
